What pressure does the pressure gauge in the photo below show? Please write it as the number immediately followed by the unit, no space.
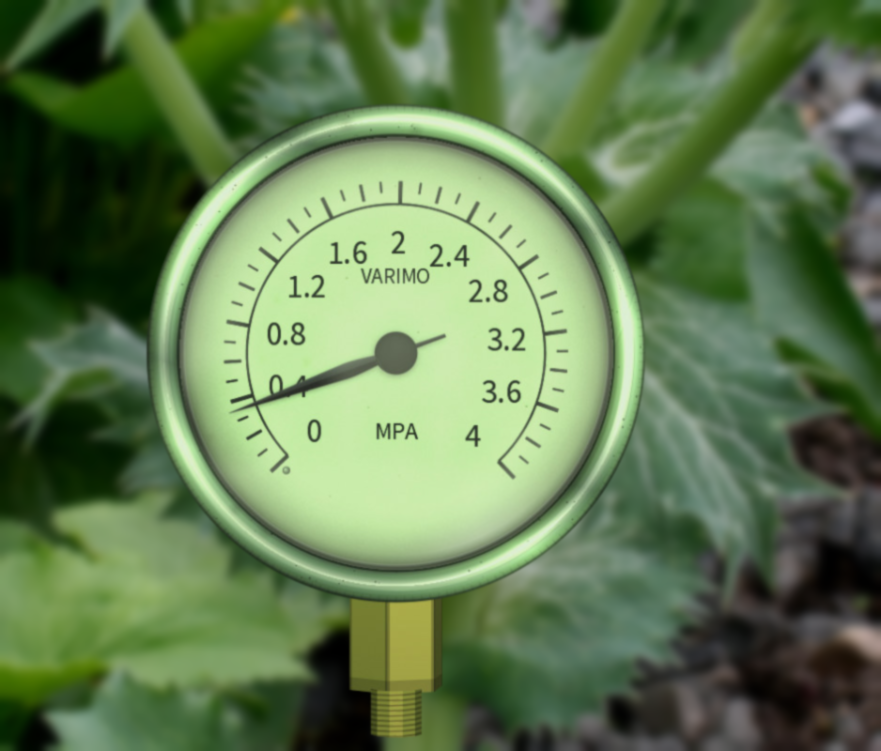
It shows 0.35MPa
